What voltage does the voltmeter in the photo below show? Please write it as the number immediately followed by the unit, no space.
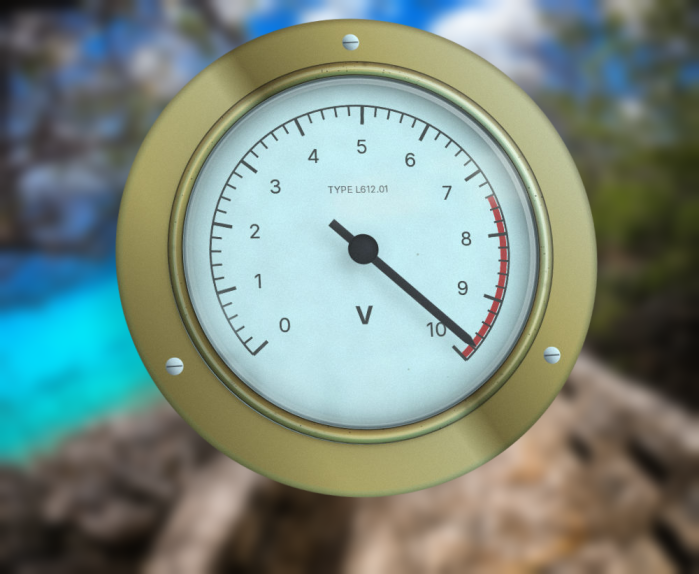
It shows 9.8V
